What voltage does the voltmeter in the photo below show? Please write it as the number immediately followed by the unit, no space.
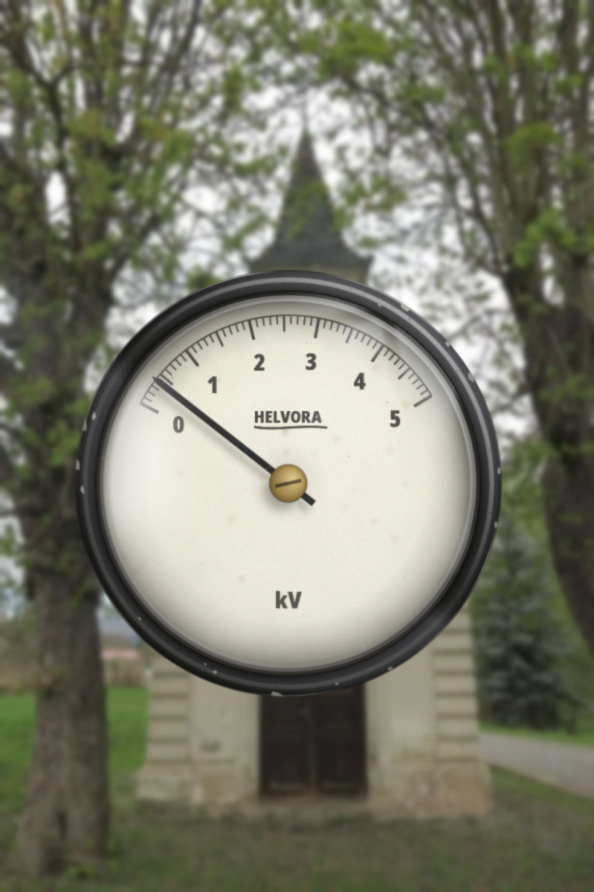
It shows 0.4kV
